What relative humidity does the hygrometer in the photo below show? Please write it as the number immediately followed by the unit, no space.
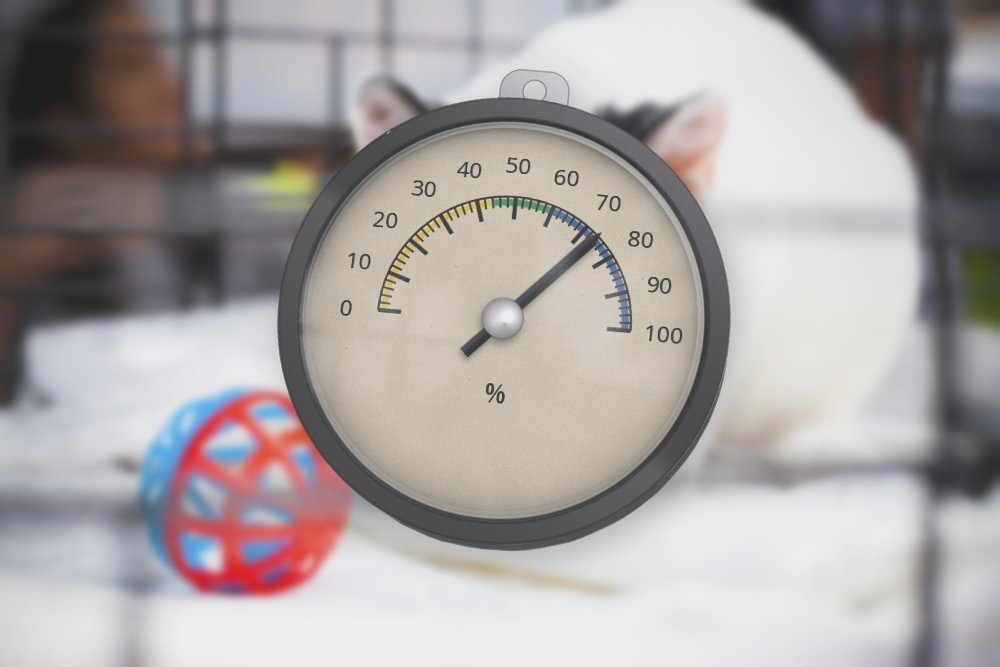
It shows 74%
